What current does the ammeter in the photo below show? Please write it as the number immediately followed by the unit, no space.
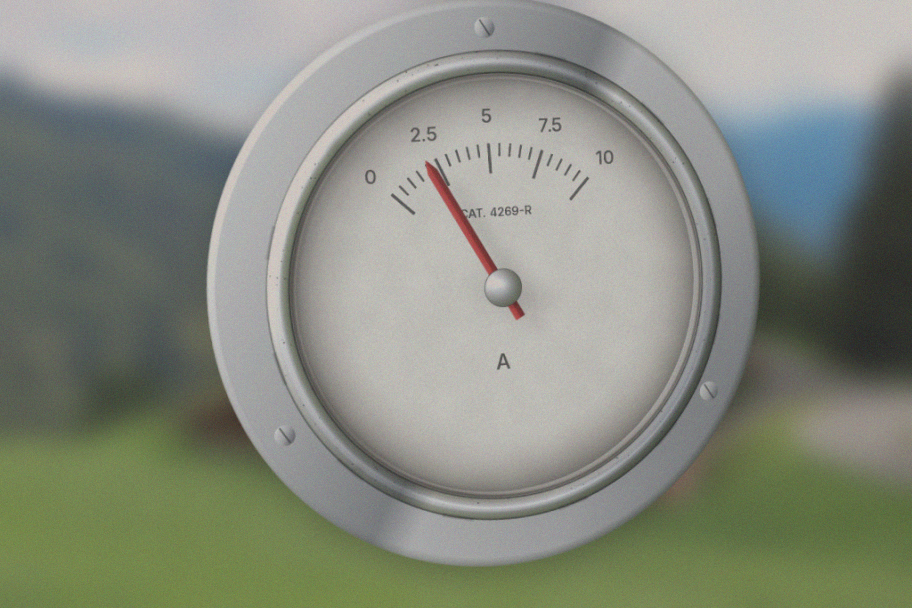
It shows 2A
